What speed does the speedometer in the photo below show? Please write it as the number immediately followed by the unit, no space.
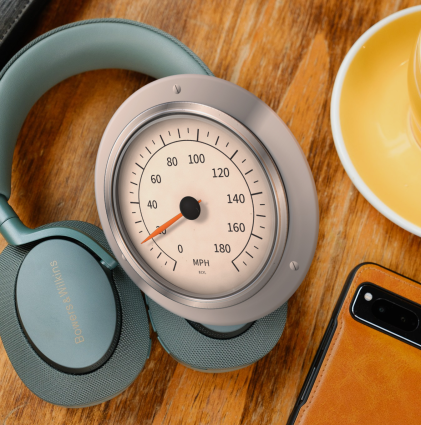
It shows 20mph
